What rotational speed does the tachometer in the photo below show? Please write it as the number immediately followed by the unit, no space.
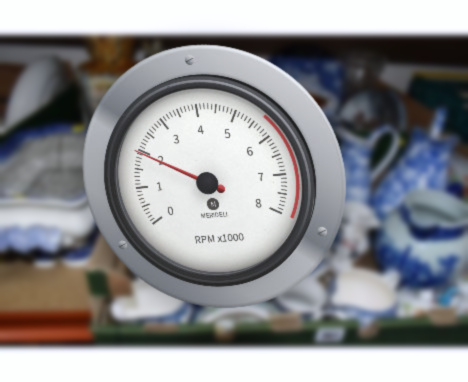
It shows 2000rpm
